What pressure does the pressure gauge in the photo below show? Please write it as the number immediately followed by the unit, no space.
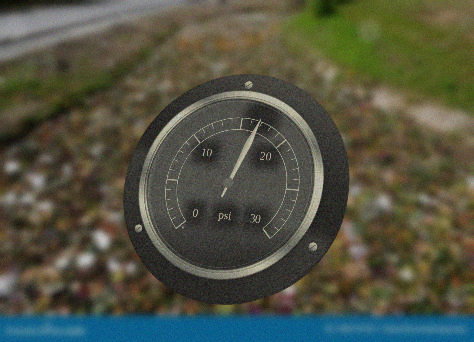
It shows 17psi
